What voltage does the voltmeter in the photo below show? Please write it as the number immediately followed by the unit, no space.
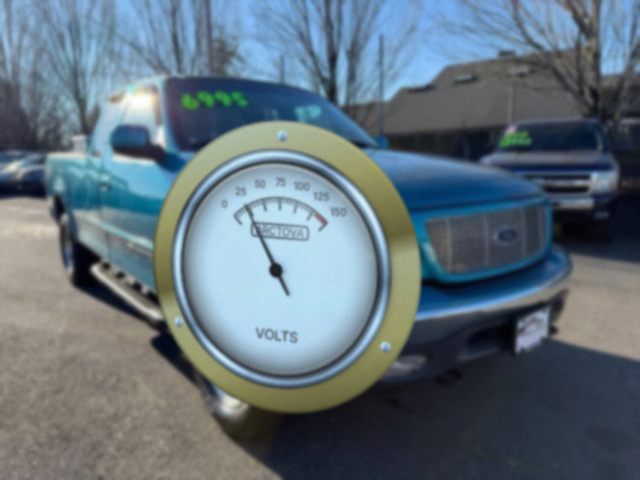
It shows 25V
